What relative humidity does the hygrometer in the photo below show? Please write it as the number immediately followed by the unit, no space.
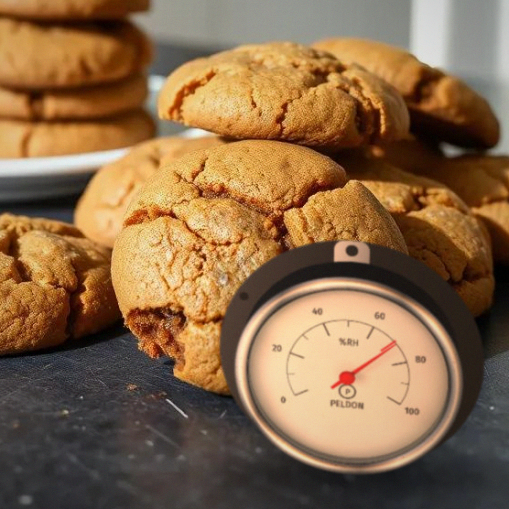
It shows 70%
